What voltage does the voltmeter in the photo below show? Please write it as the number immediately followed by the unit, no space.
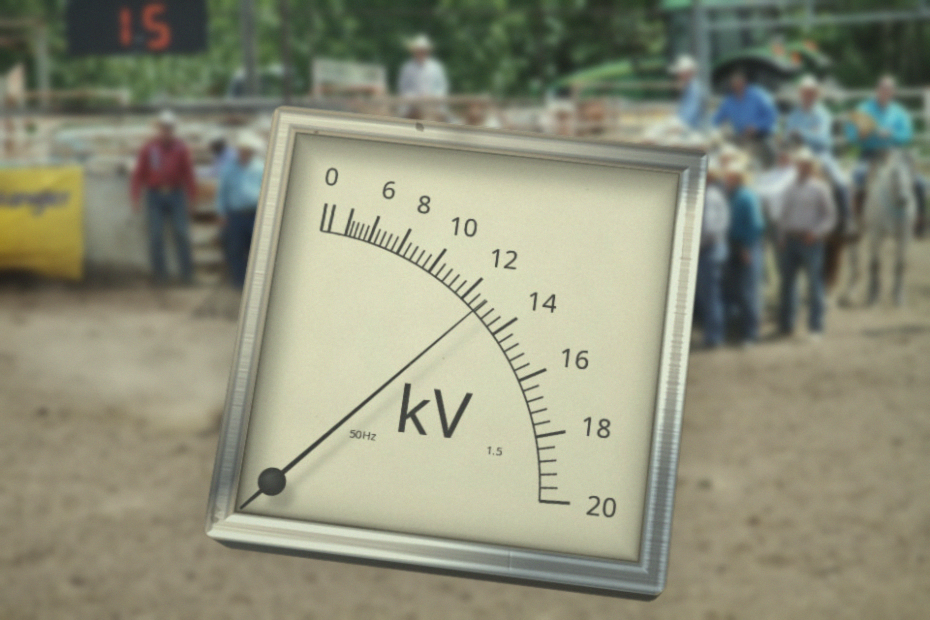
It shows 12.8kV
